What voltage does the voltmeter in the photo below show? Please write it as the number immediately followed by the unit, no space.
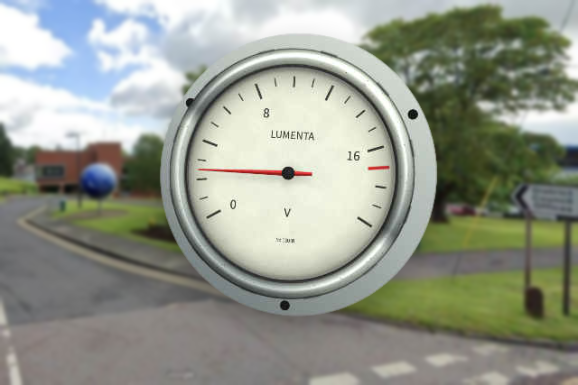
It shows 2.5V
